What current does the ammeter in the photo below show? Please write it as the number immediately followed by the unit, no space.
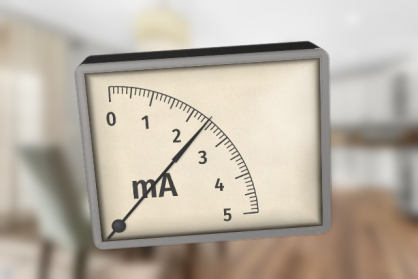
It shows 2.4mA
